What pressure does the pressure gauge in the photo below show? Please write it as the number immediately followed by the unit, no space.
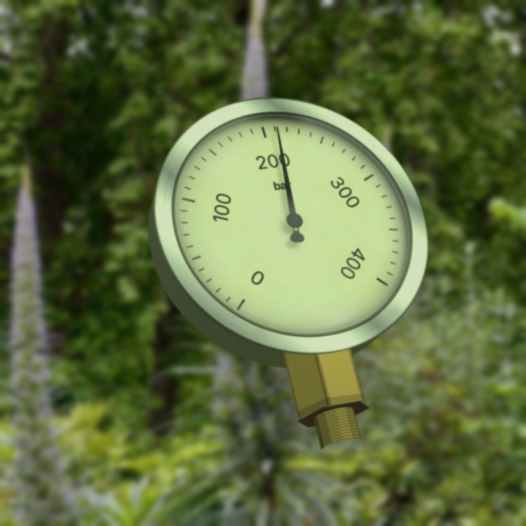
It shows 210bar
